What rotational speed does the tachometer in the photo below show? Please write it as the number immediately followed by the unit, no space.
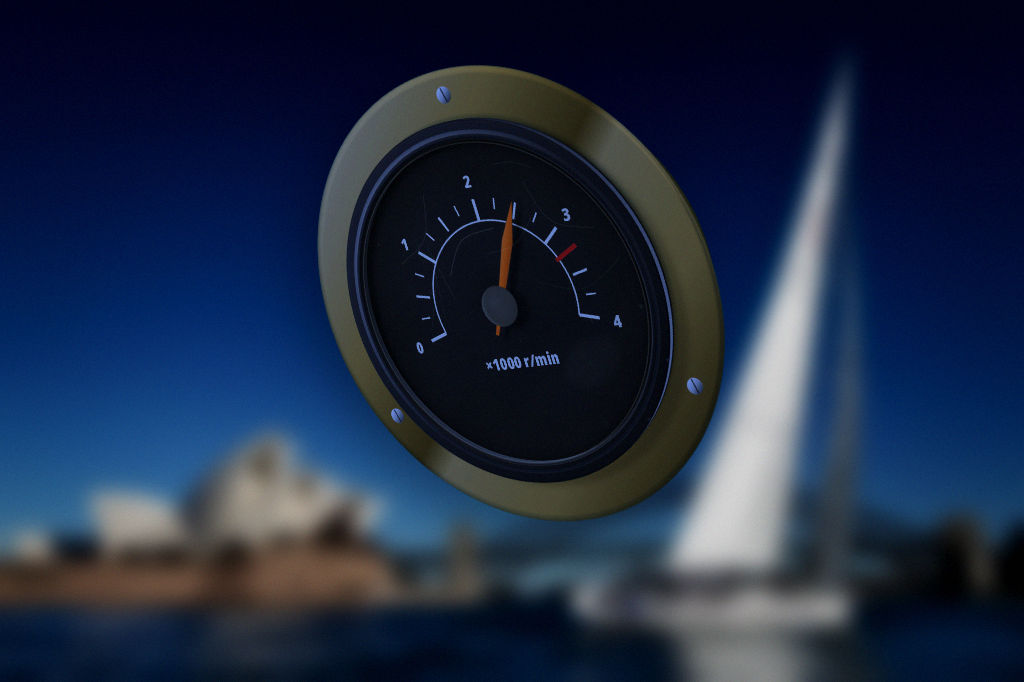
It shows 2500rpm
